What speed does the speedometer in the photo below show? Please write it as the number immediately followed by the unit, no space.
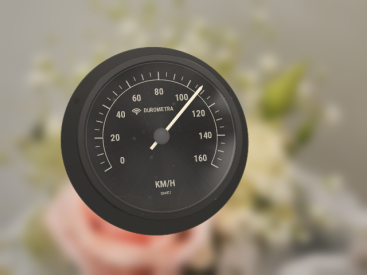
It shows 107.5km/h
